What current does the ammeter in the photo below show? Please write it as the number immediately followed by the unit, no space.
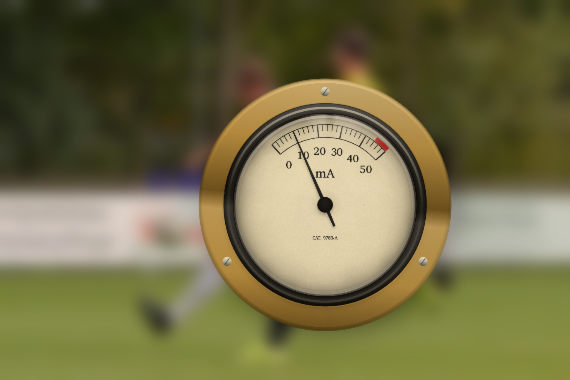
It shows 10mA
